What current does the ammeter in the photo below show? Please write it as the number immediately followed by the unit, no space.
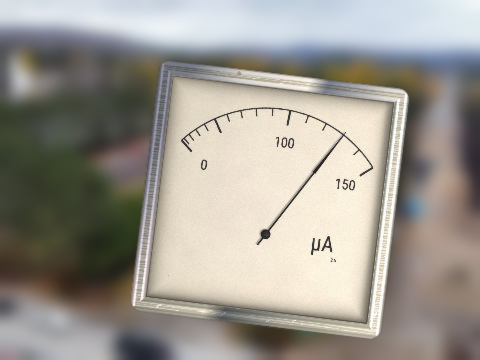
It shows 130µA
